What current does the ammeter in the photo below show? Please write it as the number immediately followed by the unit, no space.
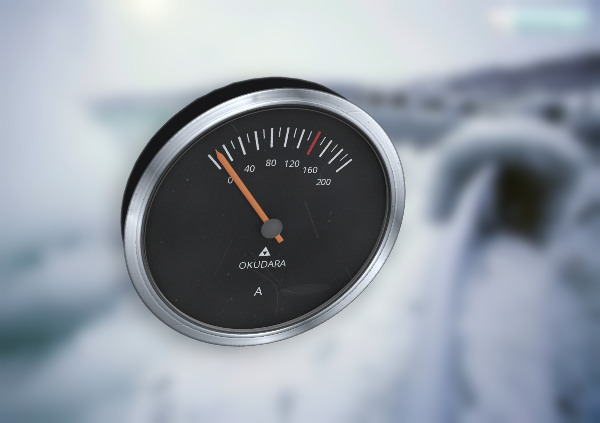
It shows 10A
